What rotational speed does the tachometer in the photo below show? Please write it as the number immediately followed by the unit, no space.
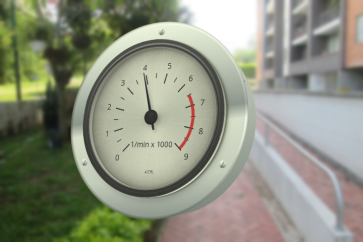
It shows 4000rpm
